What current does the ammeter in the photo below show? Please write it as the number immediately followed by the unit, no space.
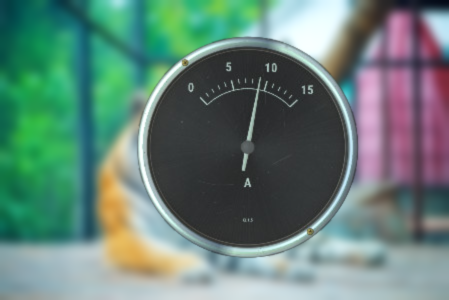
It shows 9A
